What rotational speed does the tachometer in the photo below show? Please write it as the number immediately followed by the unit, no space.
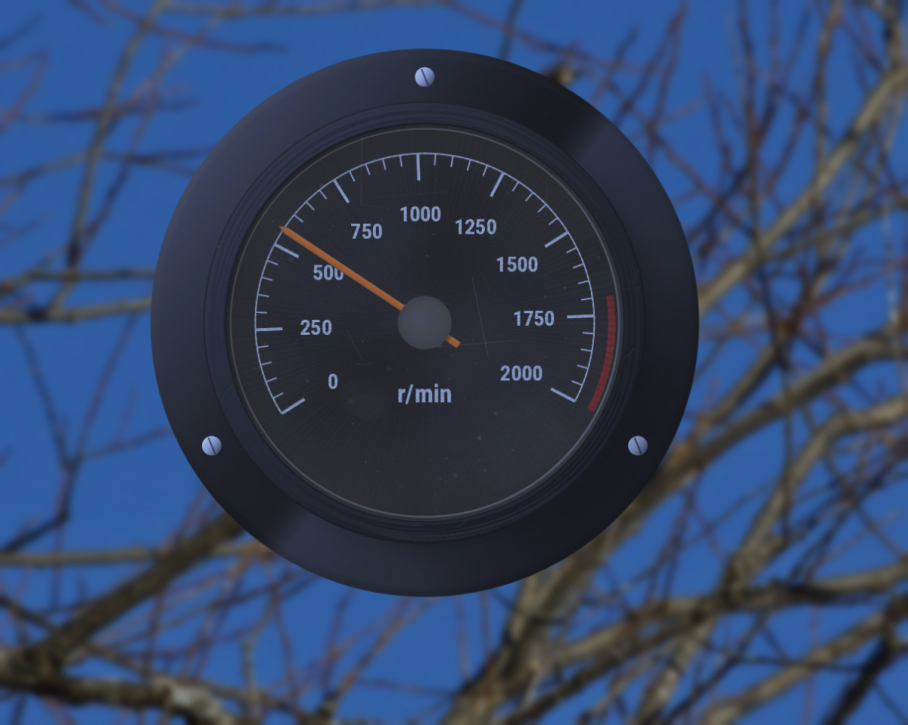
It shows 550rpm
